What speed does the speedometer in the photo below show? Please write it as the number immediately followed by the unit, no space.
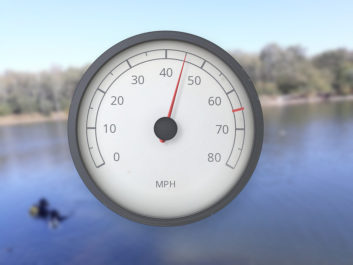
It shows 45mph
